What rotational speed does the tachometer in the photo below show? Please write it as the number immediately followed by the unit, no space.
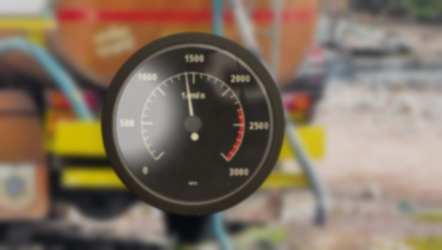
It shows 1400rpm
